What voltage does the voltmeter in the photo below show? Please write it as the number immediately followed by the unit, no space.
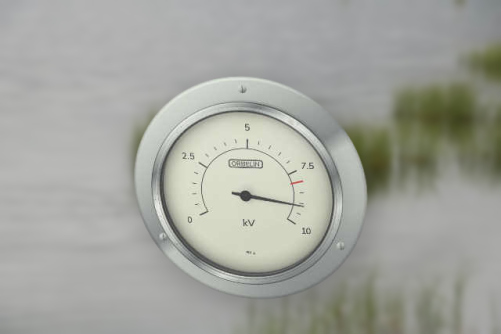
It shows 9kV
